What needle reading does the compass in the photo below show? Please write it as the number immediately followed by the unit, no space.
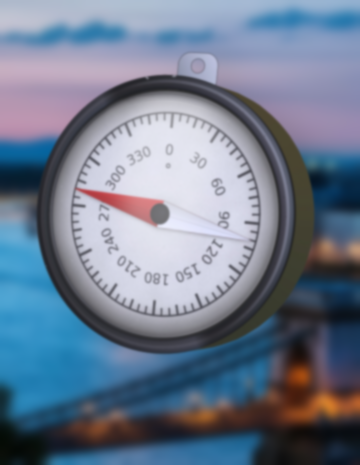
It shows 280°
